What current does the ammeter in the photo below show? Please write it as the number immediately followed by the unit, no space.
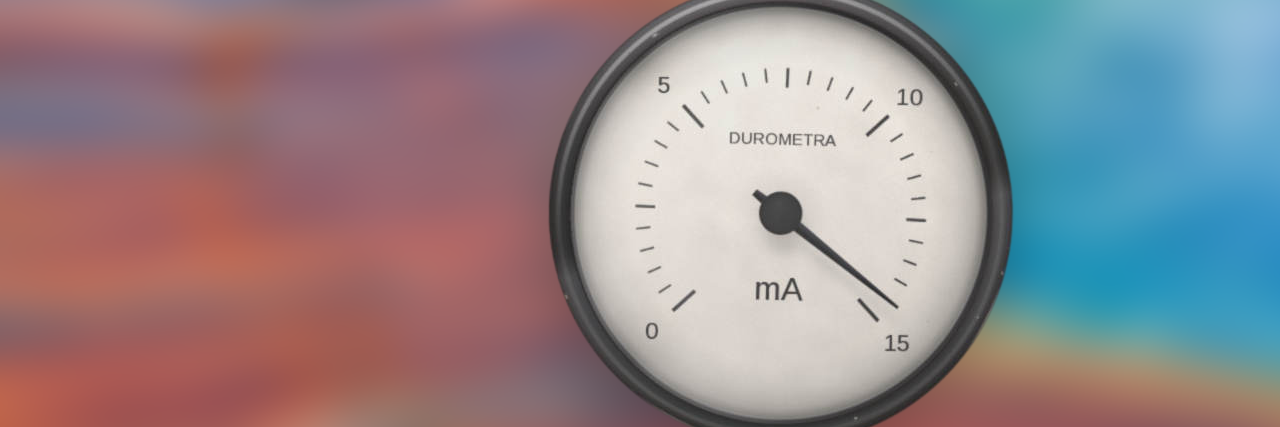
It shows 14.5mA
